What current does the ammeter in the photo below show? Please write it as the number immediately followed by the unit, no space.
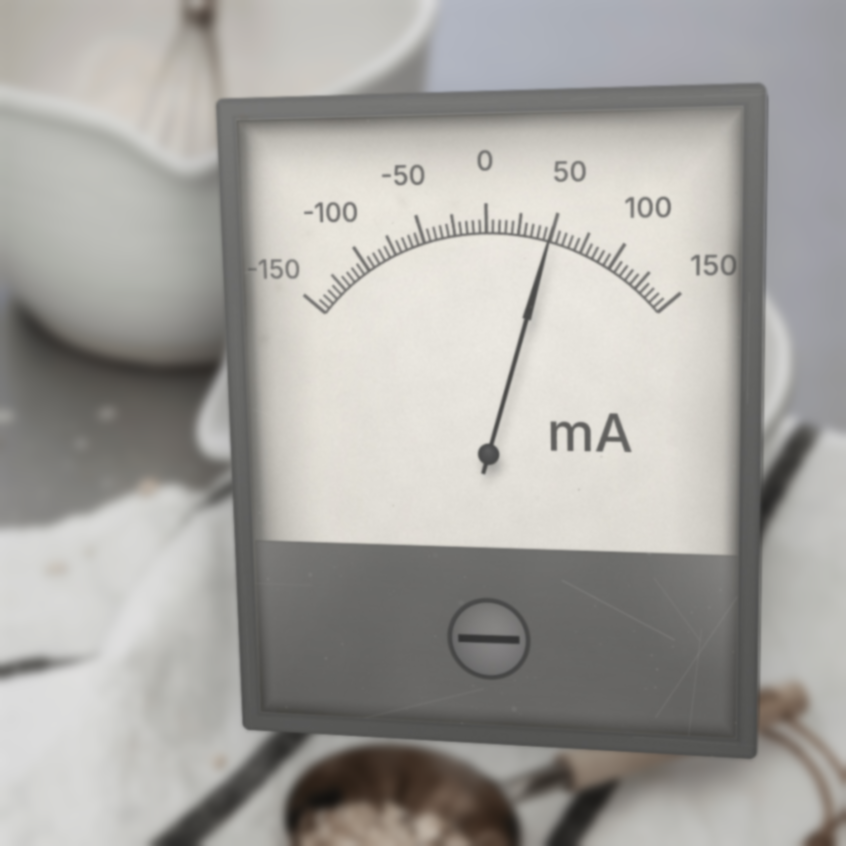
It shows 50mA
